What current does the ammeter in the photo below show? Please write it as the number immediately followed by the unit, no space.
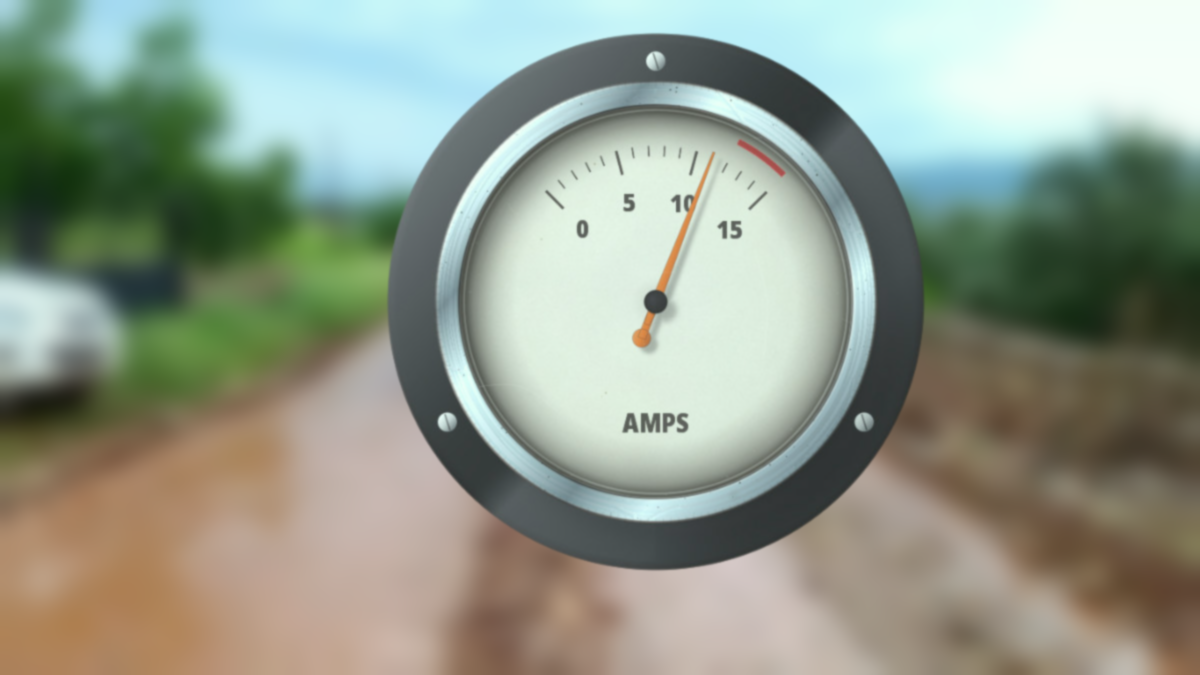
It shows 11A
